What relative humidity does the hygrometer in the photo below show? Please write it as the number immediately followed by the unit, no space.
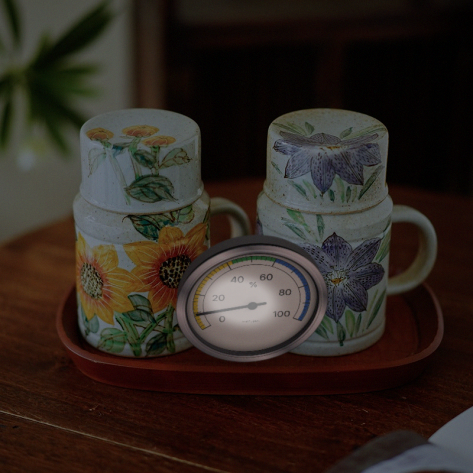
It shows 10%
